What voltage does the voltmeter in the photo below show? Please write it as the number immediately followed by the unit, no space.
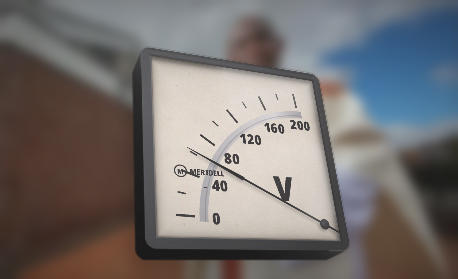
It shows 60V
